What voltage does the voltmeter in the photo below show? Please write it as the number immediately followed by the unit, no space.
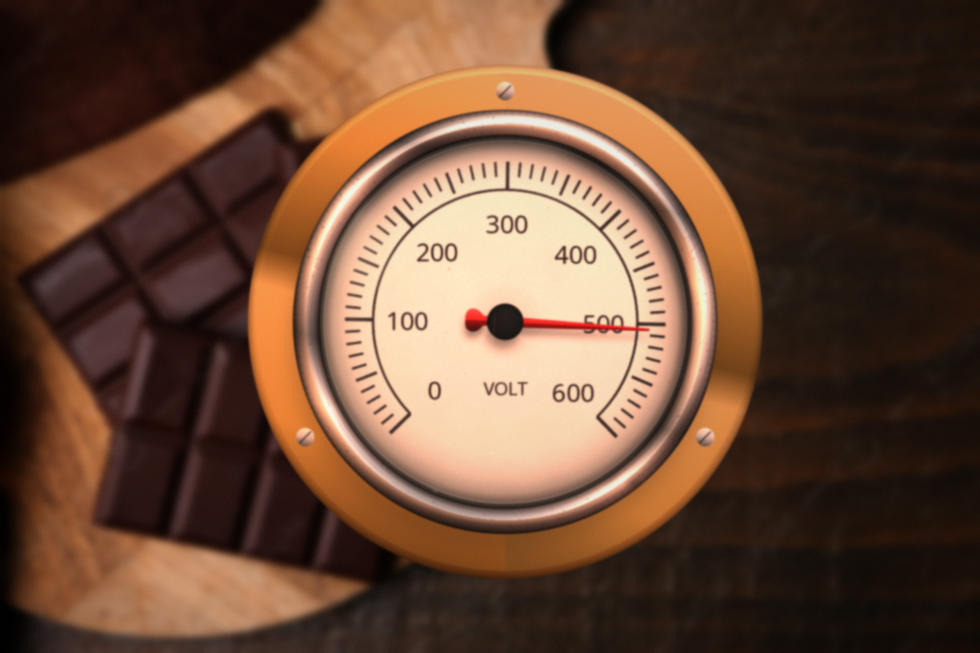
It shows 505V
